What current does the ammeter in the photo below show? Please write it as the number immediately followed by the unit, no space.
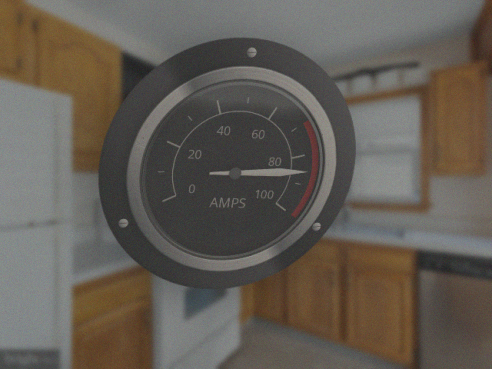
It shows 85A
